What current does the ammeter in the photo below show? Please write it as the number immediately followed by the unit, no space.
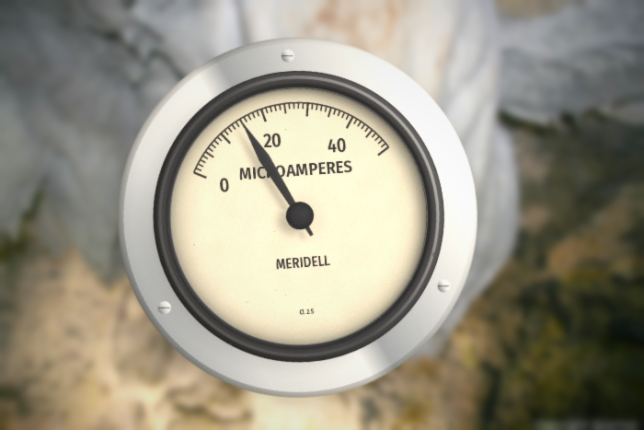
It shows 15µA
